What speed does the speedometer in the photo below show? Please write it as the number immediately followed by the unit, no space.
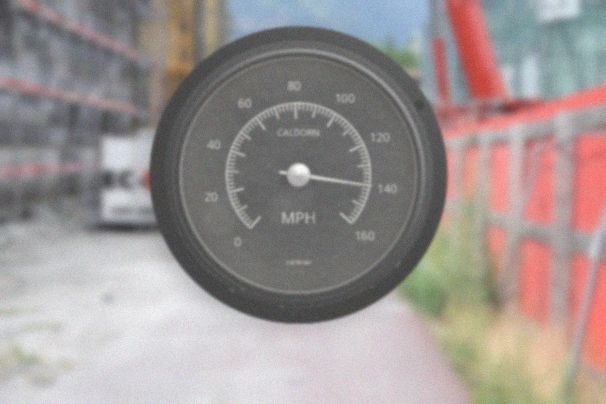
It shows 140mph
